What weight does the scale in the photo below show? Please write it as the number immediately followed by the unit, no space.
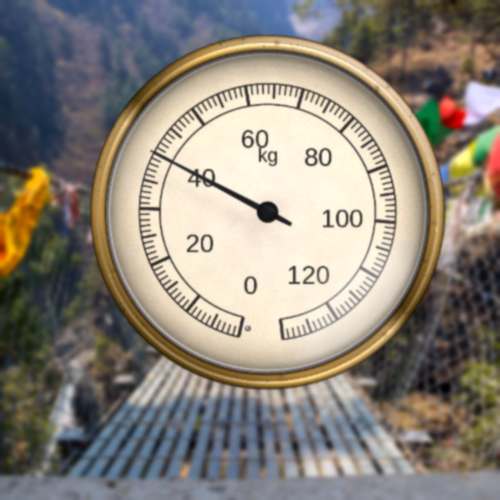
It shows 40kg
